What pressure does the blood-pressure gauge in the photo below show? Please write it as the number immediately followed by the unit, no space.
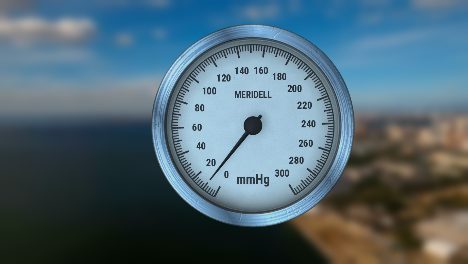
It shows 10mmHg
